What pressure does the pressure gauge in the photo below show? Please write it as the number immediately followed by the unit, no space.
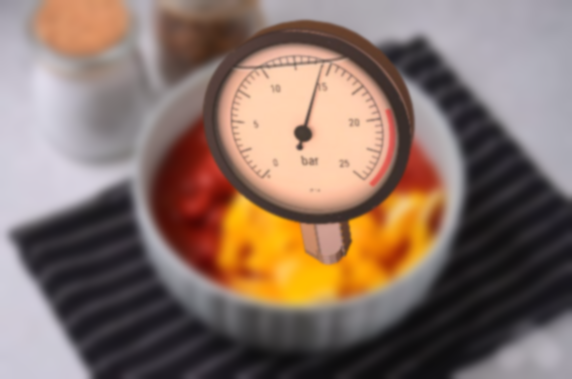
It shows 14.5bar
